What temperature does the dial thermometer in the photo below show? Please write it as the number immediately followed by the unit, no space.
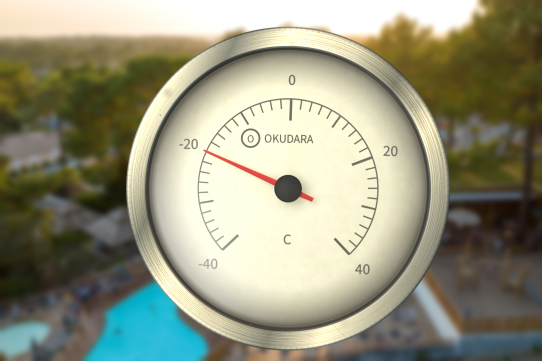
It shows -20°C
